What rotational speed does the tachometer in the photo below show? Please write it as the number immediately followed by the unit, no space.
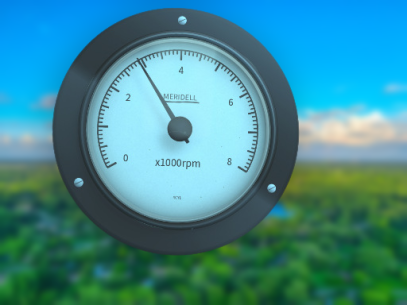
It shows 2900rpm
